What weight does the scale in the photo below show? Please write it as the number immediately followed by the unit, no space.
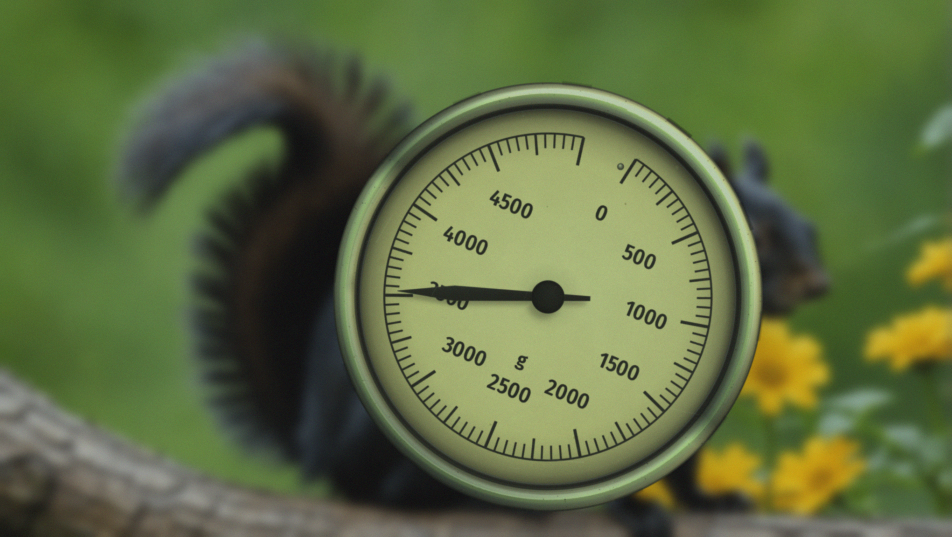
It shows 3525g
